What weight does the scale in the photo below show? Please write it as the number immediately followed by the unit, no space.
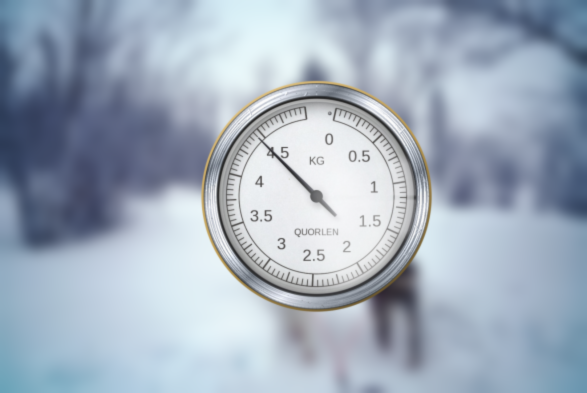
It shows 4.45kg
